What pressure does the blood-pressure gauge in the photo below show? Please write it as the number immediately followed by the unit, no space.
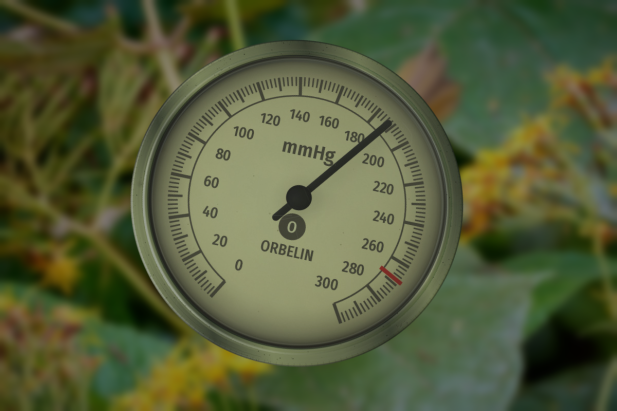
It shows 188mmHg
